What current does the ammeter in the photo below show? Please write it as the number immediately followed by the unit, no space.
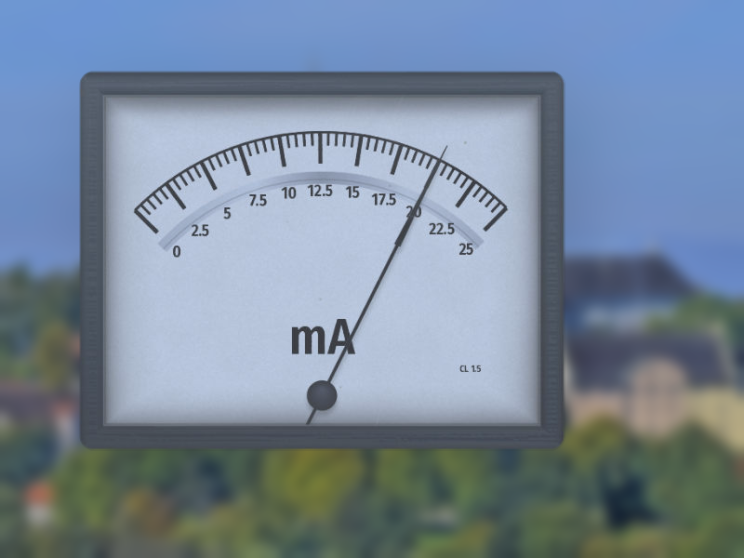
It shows 20mA
